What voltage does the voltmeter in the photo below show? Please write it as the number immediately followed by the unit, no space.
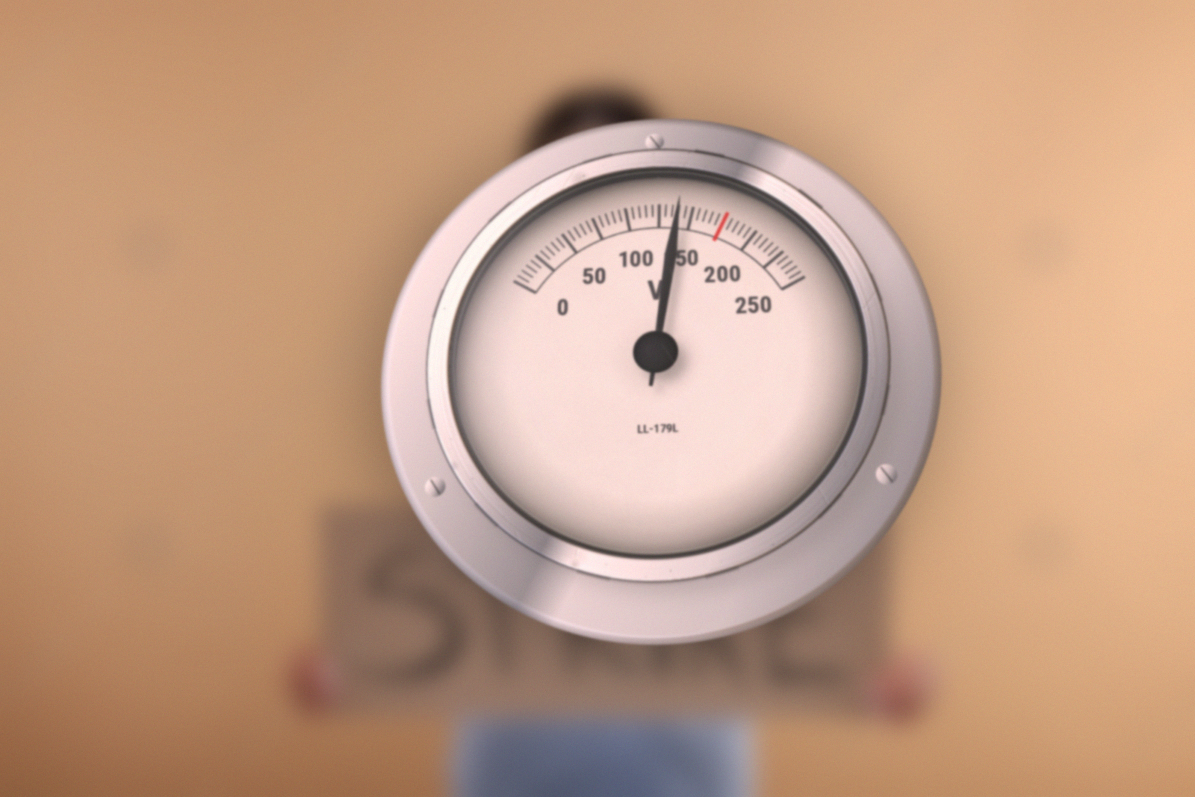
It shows 140V
